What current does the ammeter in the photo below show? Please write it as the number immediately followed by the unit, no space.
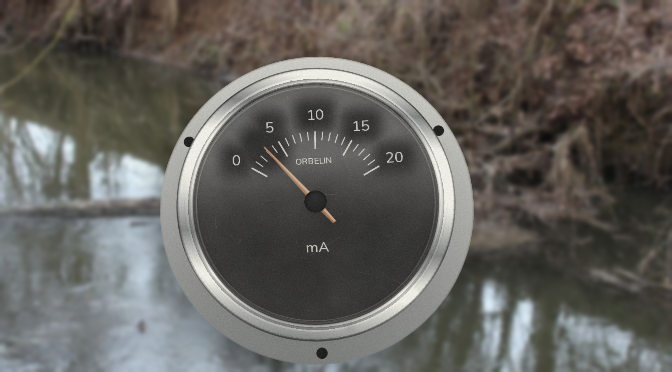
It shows 3mA
